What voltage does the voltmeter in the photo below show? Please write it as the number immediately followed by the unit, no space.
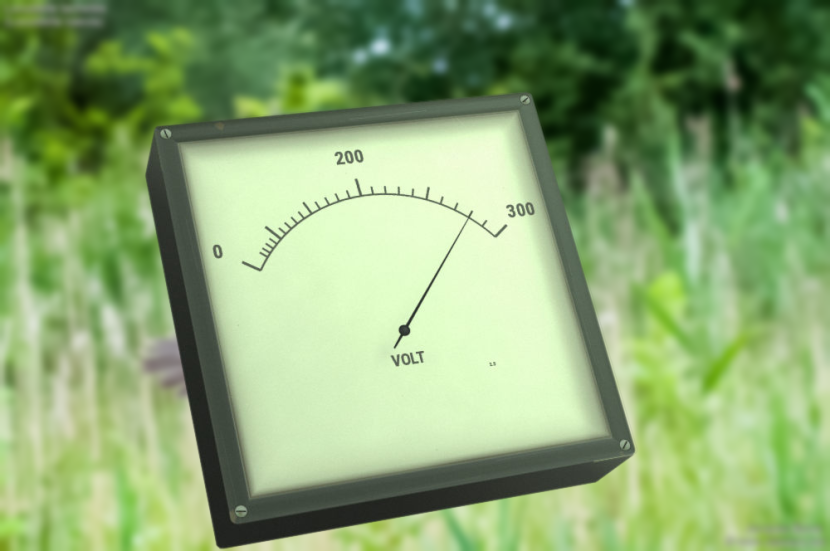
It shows 280V
